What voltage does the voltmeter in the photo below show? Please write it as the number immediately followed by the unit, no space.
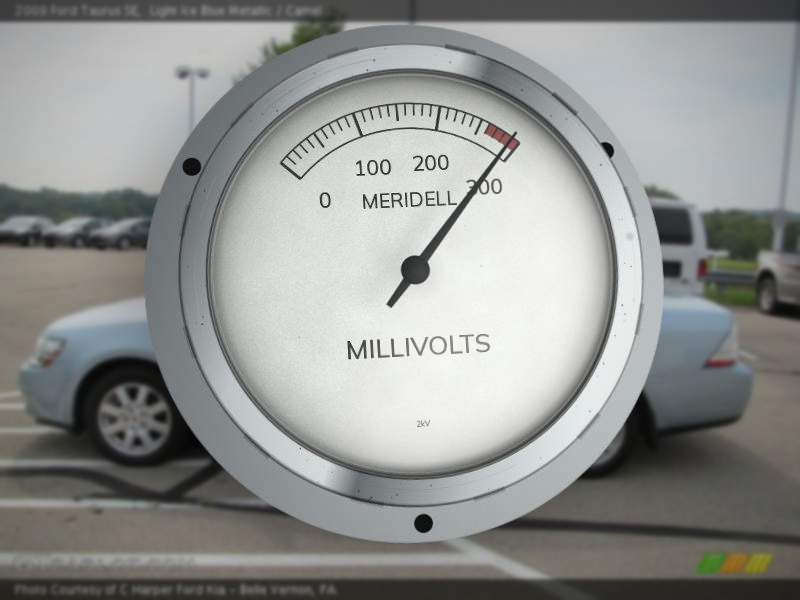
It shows 290mV
